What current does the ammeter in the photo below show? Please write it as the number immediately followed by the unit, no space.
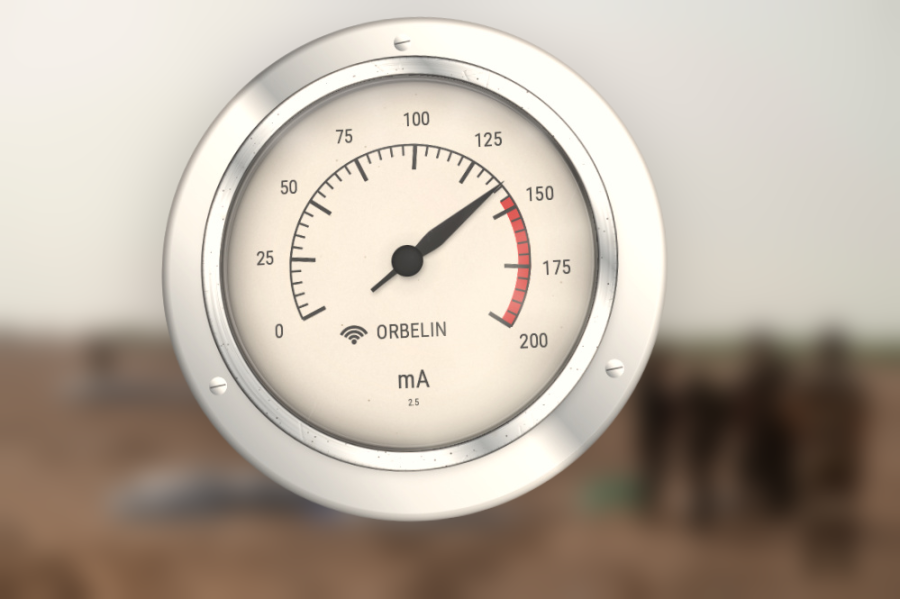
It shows 140mA
